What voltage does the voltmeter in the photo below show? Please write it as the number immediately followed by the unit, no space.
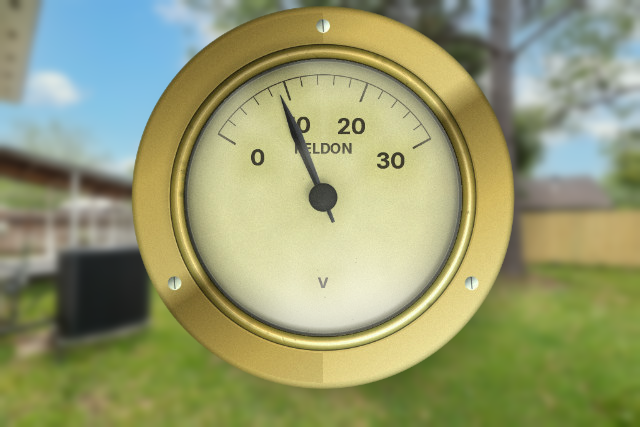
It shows 9V
